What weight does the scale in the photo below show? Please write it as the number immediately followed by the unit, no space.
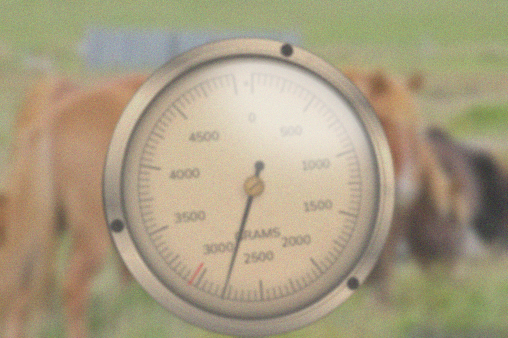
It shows 2800g
